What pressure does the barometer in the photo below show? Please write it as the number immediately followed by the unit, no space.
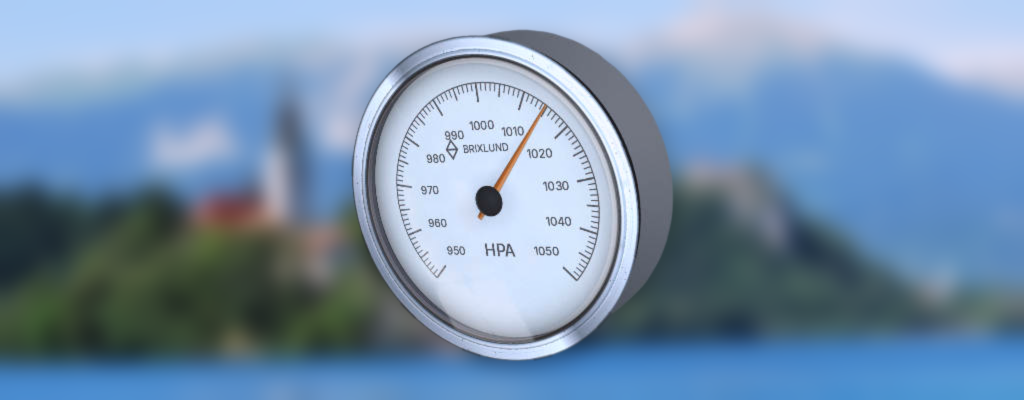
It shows 1015hPa
